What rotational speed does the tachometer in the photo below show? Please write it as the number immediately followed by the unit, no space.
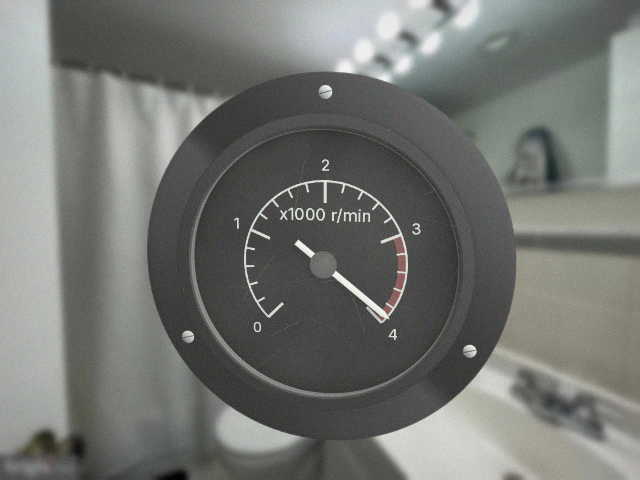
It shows 3900rpm
